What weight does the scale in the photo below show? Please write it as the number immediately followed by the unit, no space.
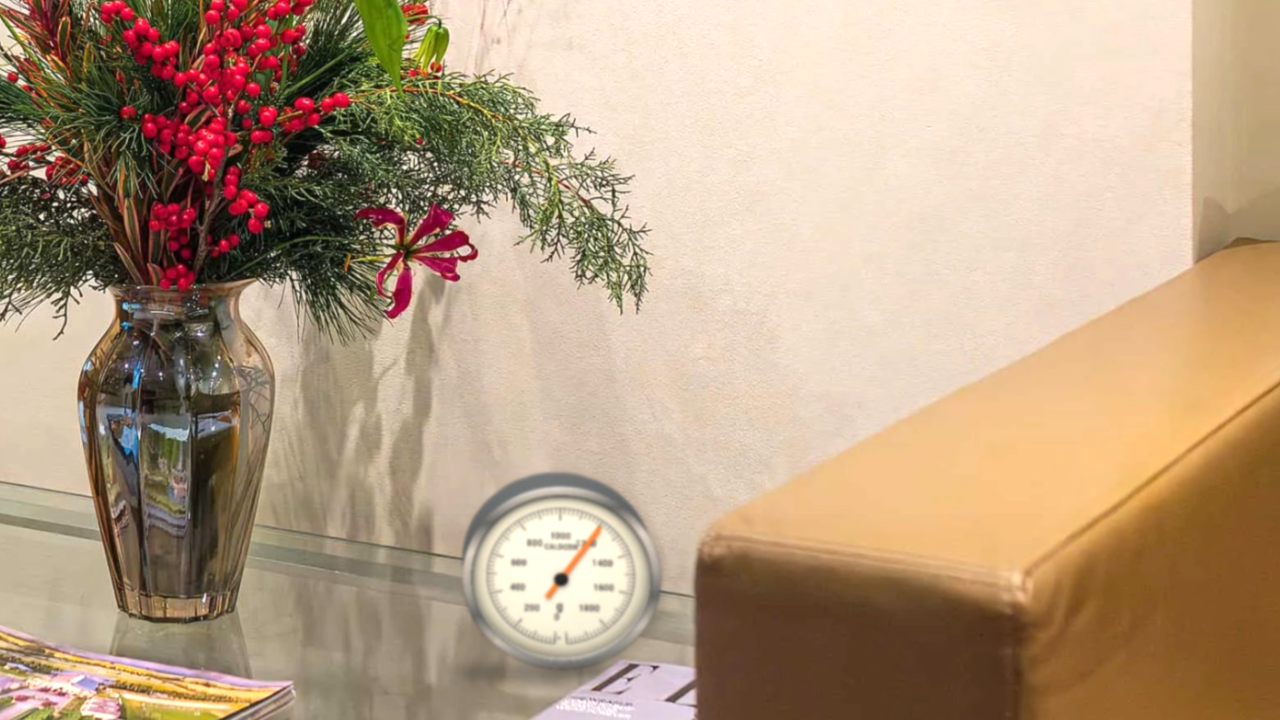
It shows 1200g
